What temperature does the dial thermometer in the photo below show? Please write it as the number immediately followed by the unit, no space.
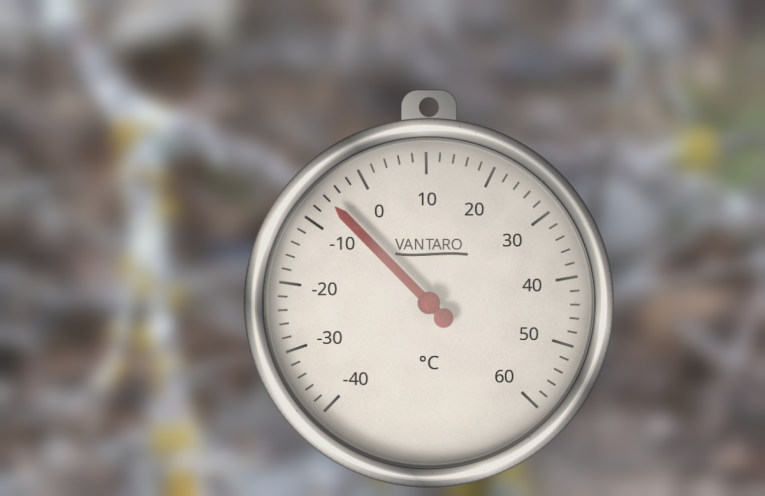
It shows -6°C
